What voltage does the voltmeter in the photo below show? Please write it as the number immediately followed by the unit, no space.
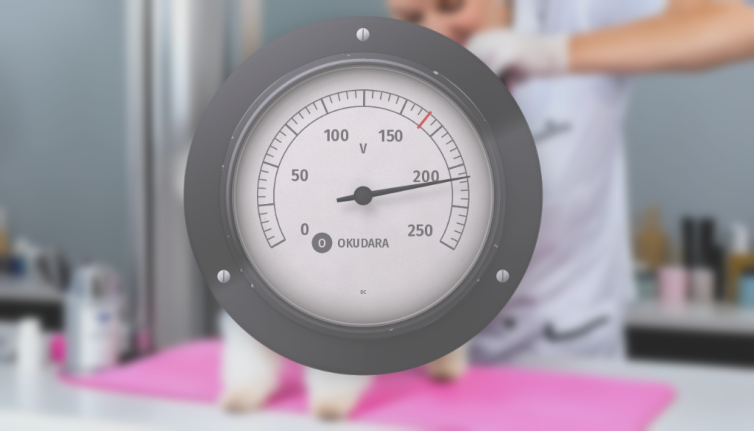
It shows 207.5V
